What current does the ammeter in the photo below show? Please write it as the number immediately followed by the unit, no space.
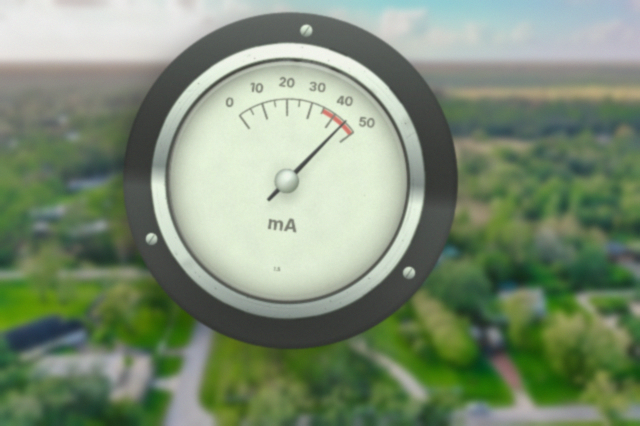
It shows 45mA
